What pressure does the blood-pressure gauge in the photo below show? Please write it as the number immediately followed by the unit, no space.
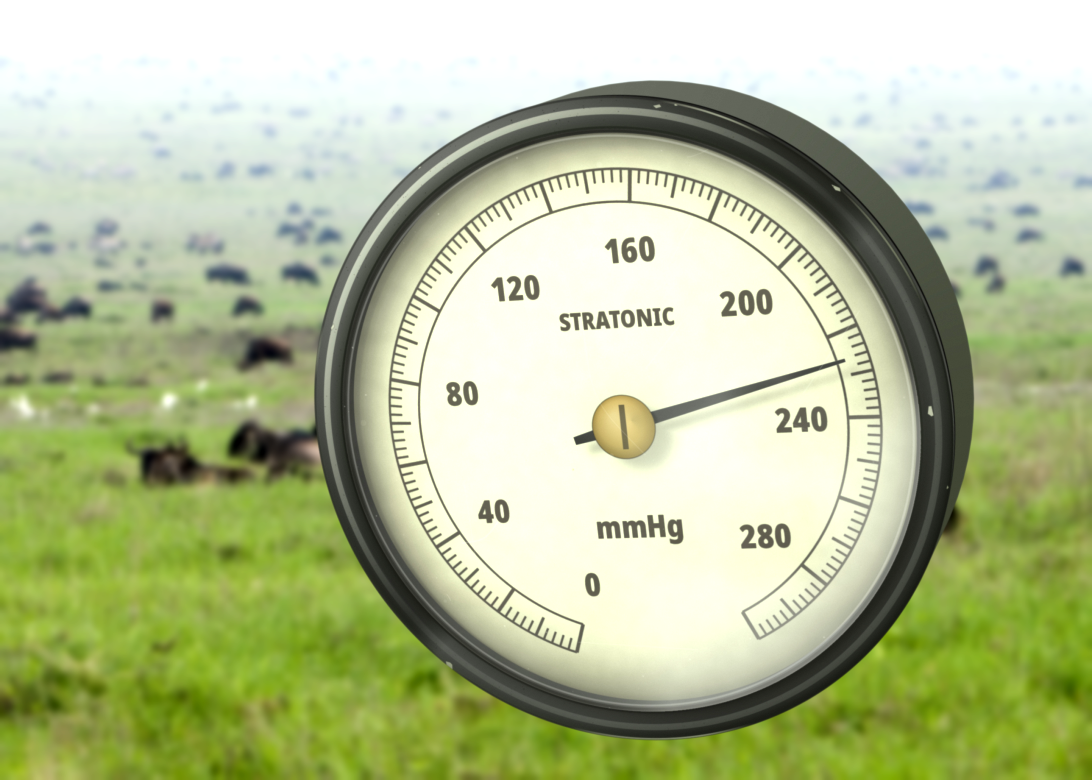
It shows 226mmHg
